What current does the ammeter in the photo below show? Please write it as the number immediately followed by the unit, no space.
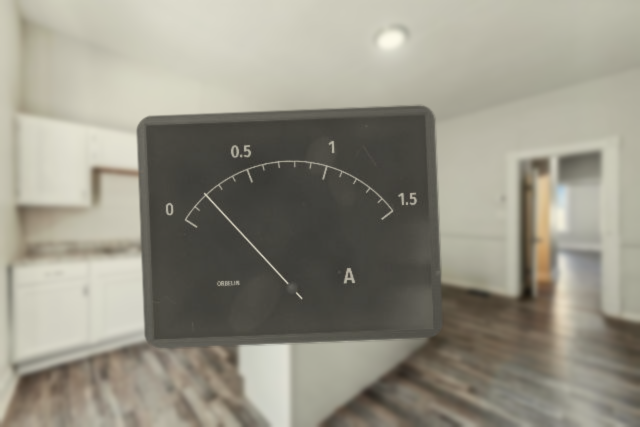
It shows 0.2A
